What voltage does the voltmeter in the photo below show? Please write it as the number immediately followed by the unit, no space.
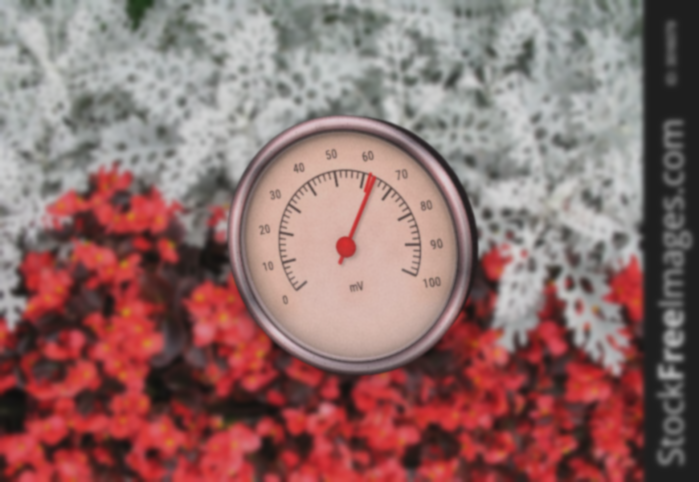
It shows 64mV
